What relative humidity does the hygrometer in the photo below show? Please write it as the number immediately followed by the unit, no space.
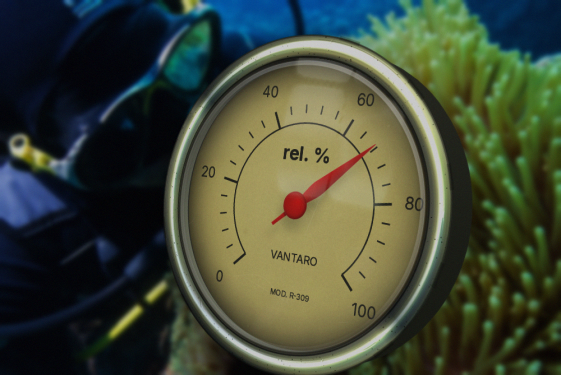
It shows 68%
